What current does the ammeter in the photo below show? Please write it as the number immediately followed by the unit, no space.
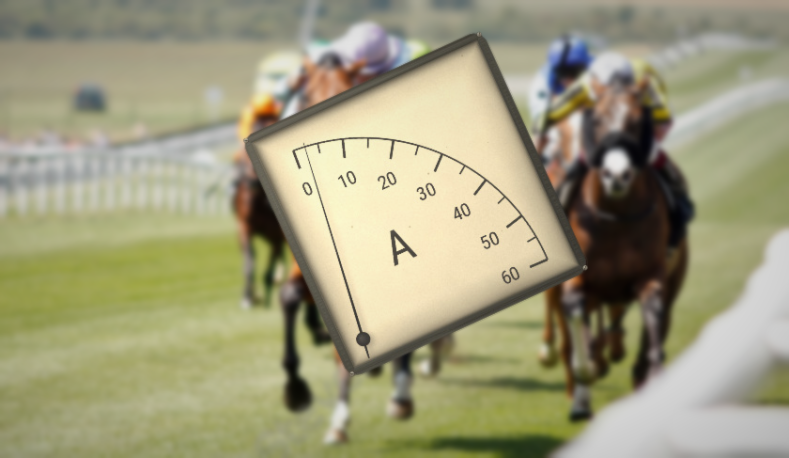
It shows 2.5A
